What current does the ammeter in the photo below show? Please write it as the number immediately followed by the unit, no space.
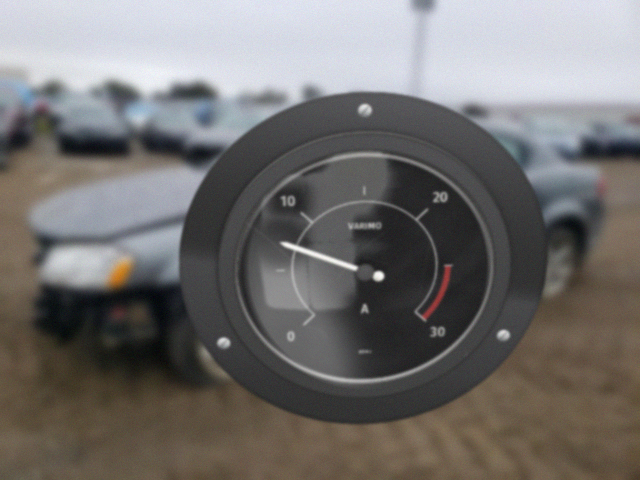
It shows 7.5A
